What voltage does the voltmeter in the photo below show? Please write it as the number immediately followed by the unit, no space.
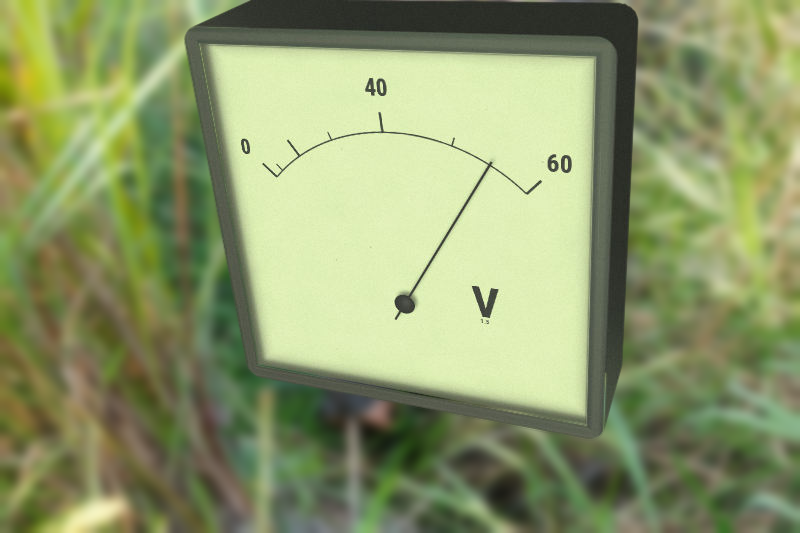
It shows 55V
